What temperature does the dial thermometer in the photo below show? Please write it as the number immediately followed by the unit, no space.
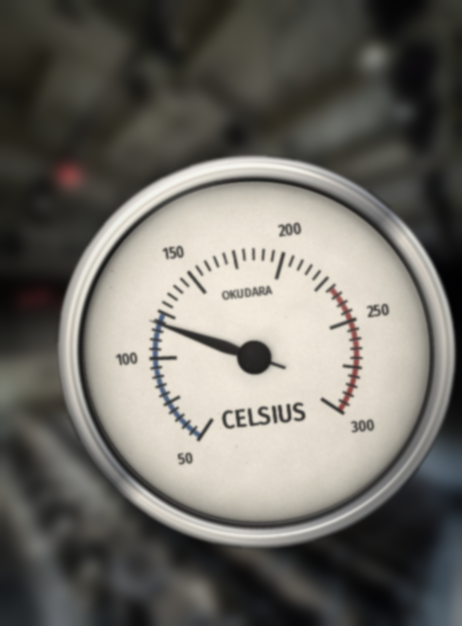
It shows 120°C
